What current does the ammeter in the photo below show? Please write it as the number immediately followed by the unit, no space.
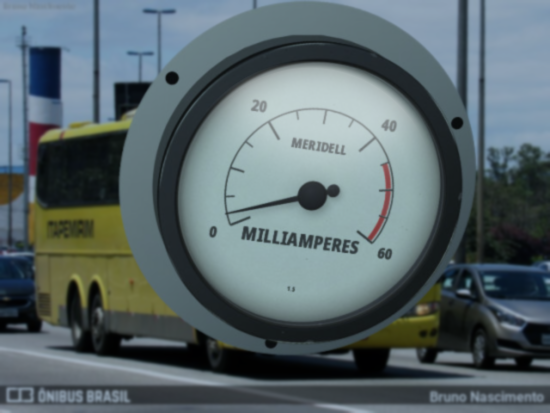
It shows 2.5mA
